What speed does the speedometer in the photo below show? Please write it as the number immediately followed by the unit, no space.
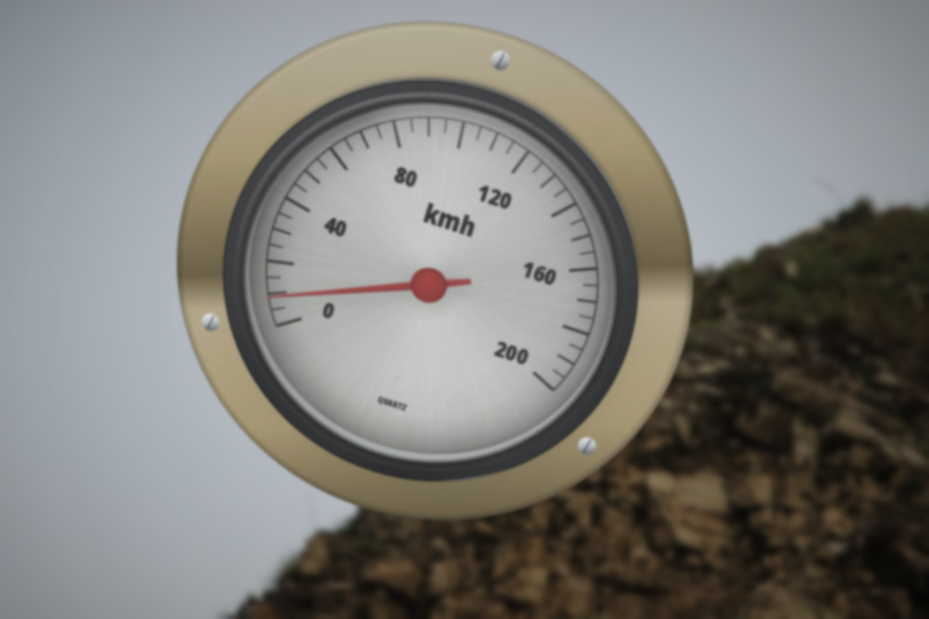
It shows 10km/h
